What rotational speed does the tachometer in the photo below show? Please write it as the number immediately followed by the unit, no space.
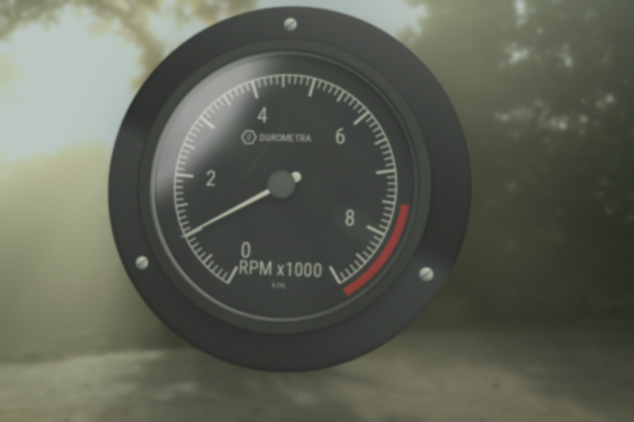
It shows 1000rpm
